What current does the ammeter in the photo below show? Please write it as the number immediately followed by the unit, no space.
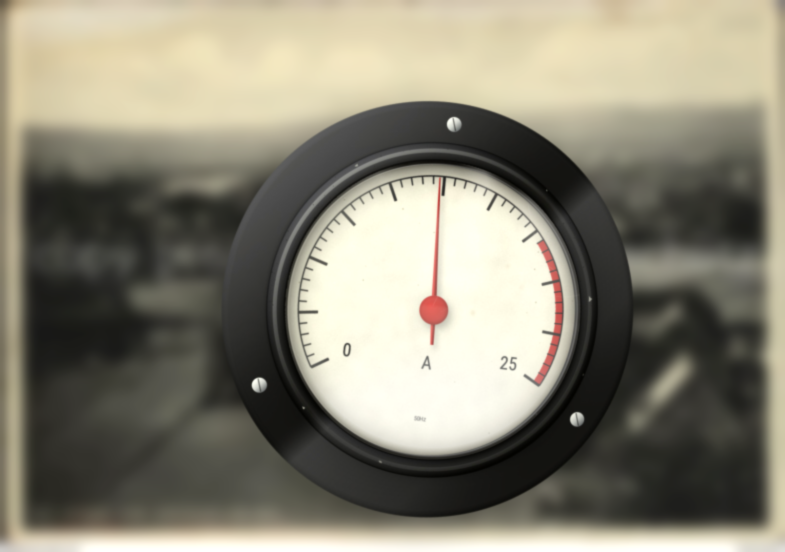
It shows 12.25A
